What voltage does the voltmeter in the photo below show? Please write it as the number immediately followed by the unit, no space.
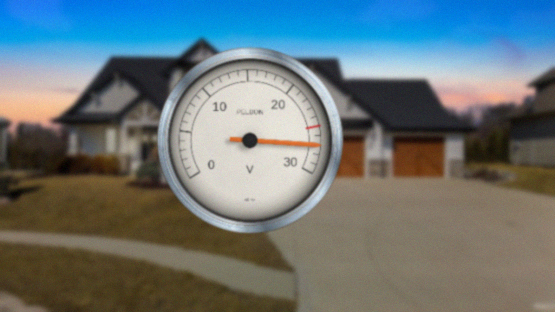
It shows 27V
